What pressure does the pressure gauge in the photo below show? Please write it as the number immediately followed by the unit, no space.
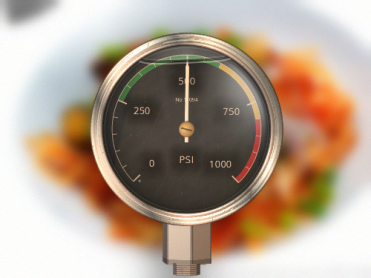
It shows 500psi
